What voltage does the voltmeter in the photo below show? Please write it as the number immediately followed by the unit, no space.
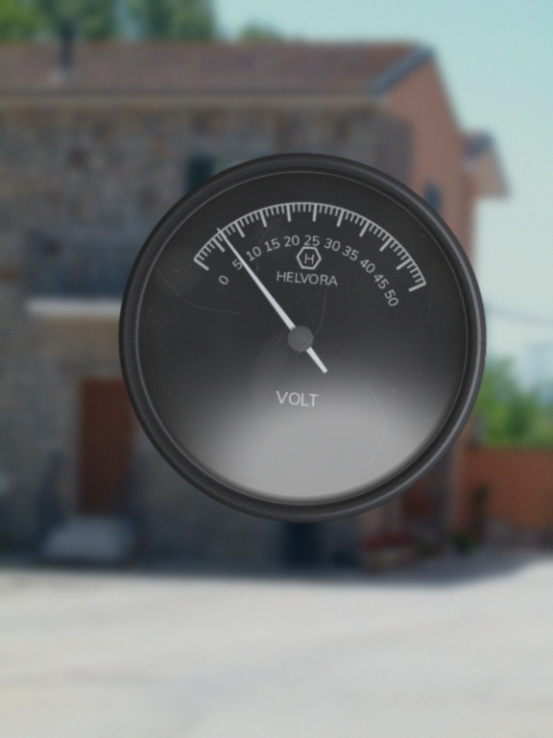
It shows 7V
